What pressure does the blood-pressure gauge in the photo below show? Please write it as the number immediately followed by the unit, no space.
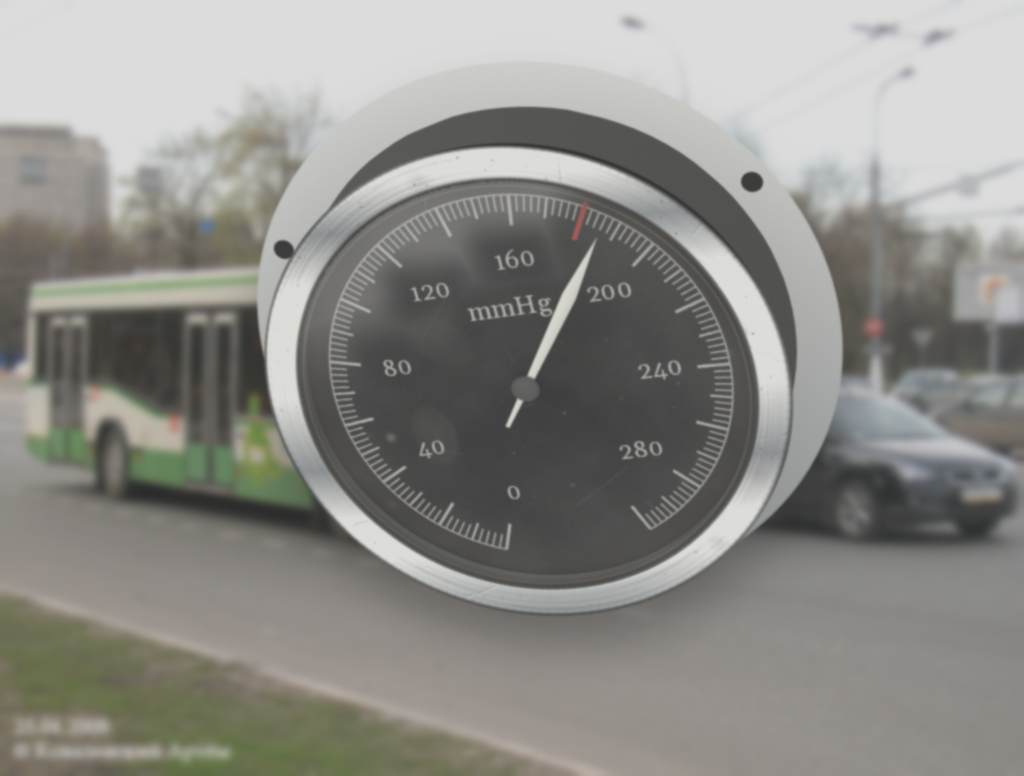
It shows 186mmHg
